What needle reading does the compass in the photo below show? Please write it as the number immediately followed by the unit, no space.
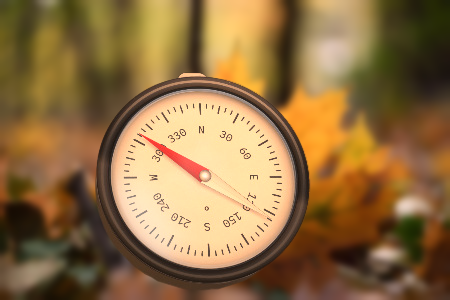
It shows 305°
